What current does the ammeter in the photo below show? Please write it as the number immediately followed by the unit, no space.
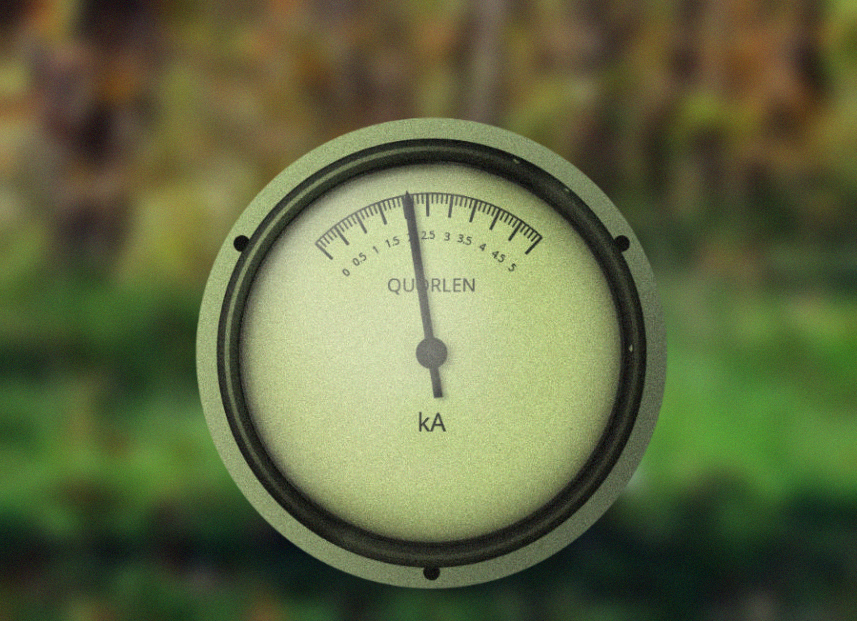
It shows 2.1kA
